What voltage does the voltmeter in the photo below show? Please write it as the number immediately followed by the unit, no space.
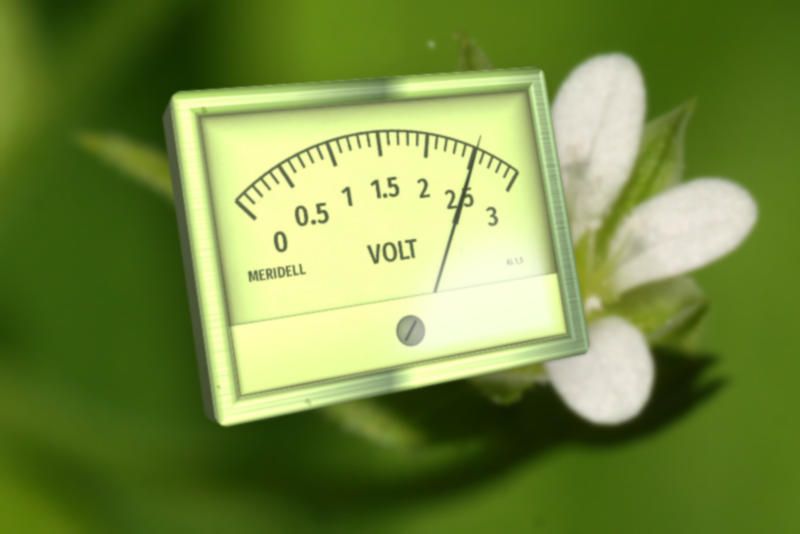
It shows 2.5V
